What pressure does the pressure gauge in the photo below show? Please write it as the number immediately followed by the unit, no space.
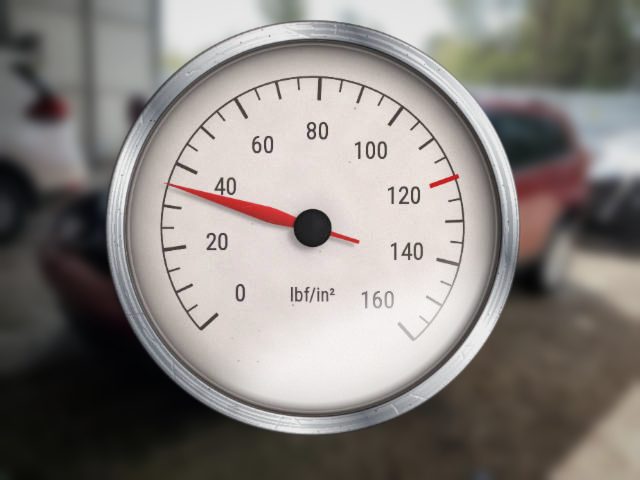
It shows 35psi
